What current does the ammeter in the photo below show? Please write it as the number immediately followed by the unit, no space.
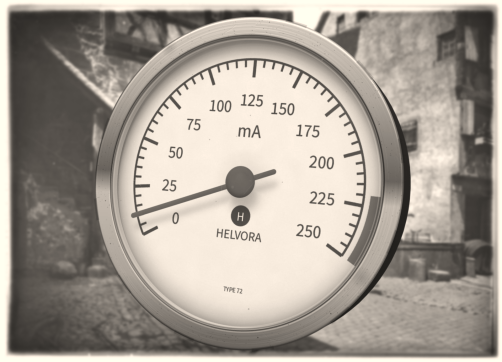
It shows 10mA
